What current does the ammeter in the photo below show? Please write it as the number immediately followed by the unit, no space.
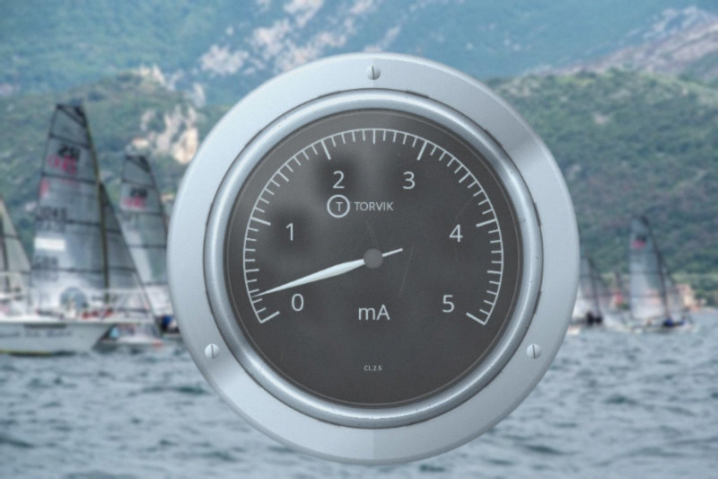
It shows 0.25mA
